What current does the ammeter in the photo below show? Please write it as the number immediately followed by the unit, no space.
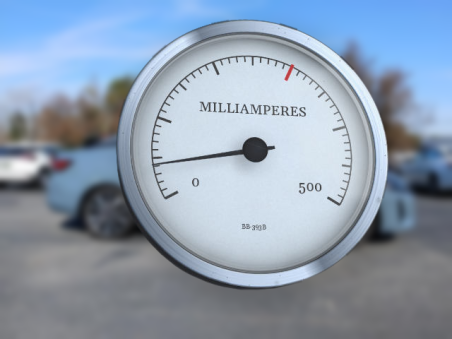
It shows 40mA
